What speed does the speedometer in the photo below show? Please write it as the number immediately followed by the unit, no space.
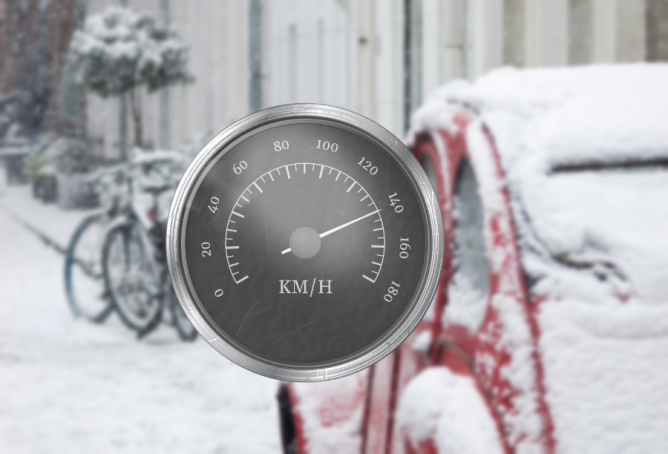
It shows 140km/h
